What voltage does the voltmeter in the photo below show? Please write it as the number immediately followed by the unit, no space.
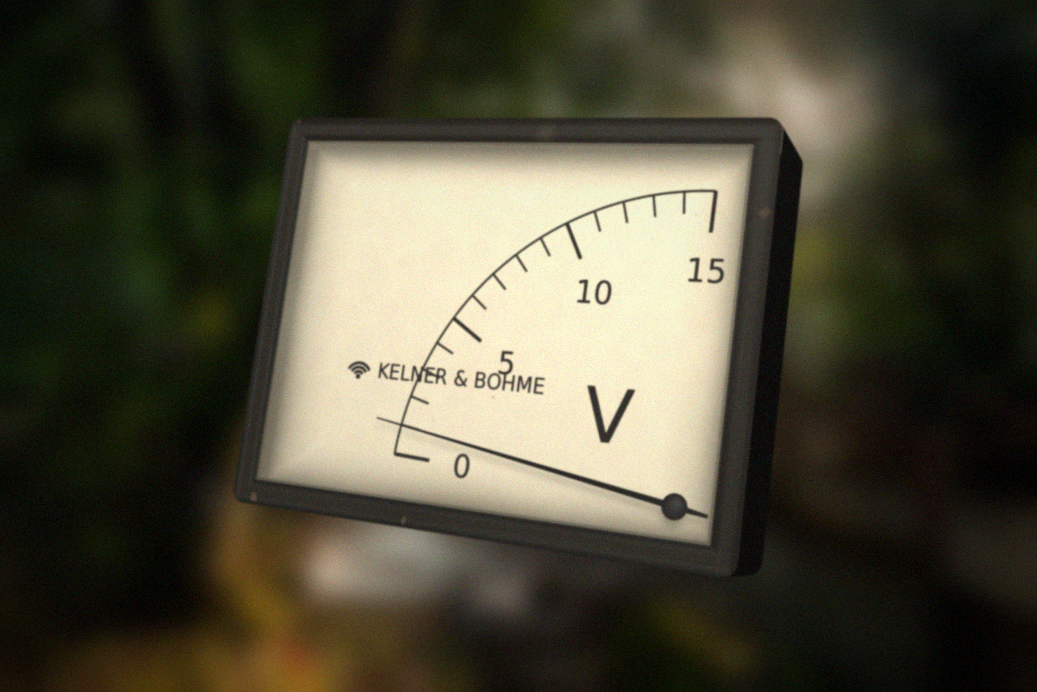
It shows 1V
